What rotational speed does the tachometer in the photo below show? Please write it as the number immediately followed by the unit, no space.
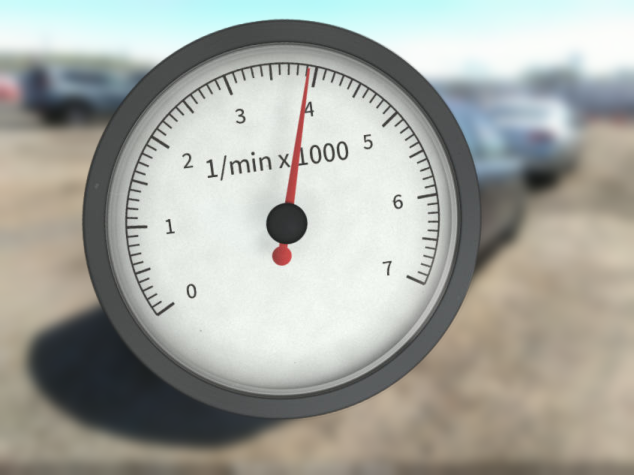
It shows 3900rpm
